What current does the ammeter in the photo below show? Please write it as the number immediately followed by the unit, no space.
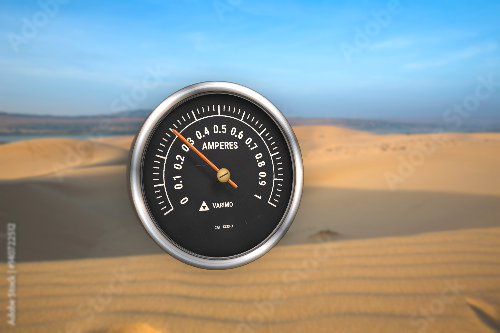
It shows 0.3A
